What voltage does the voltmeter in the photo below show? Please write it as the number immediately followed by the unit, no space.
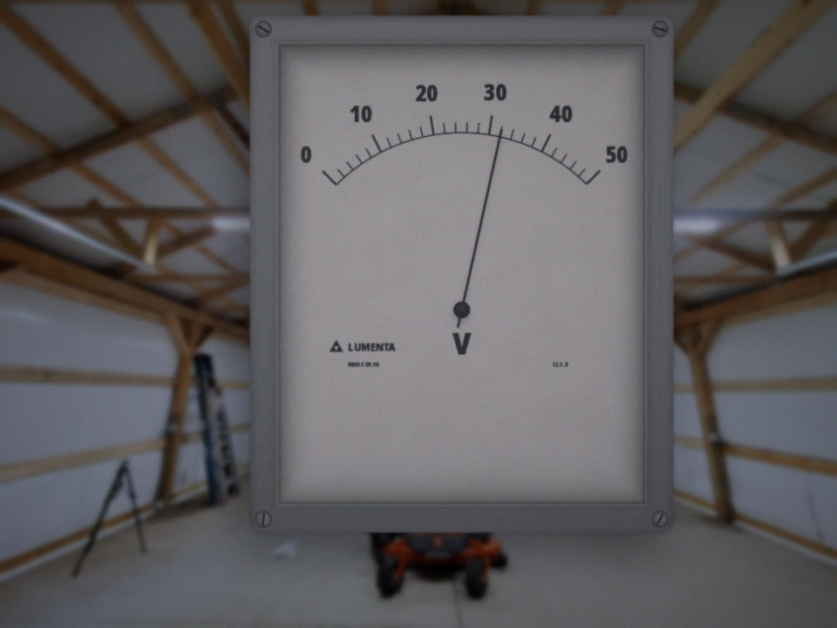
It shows 32V
